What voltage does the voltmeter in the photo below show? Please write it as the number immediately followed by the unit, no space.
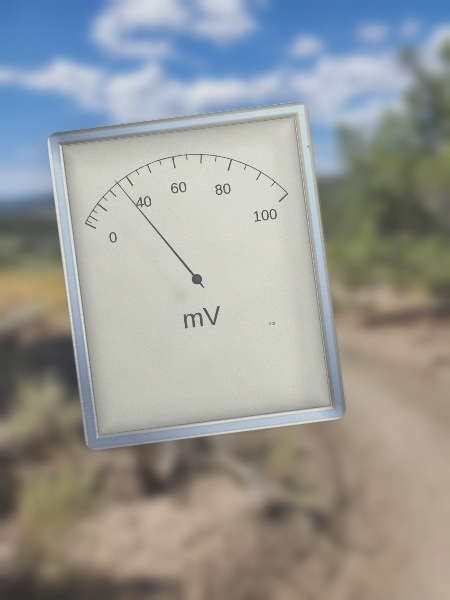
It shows 35mV
